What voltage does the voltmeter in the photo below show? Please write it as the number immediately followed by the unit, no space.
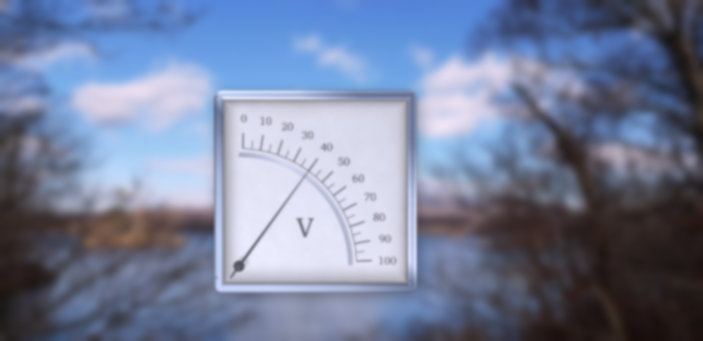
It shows 40V
